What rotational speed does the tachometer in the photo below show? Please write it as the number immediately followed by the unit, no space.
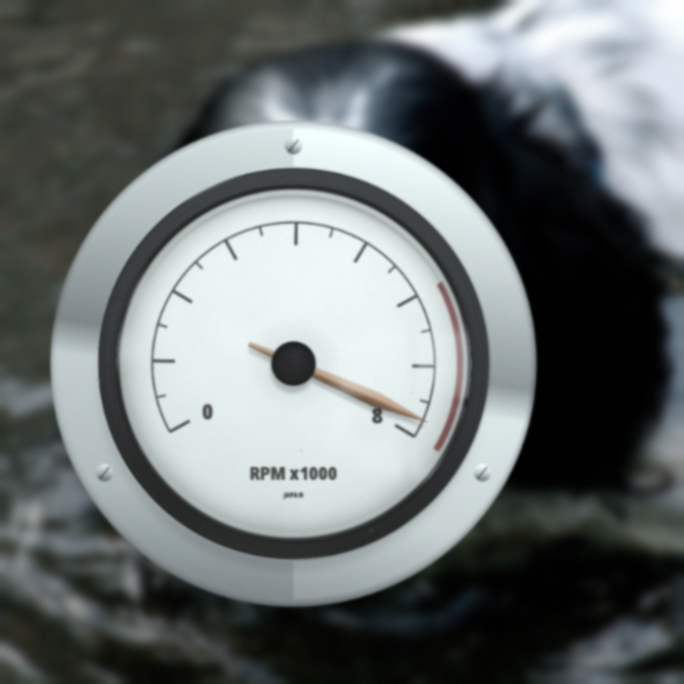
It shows 7750rpm
